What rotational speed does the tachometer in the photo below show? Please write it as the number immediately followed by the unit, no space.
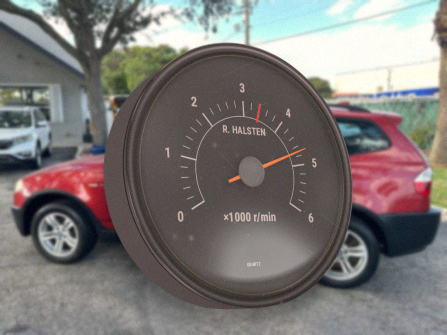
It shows 4700rpm
